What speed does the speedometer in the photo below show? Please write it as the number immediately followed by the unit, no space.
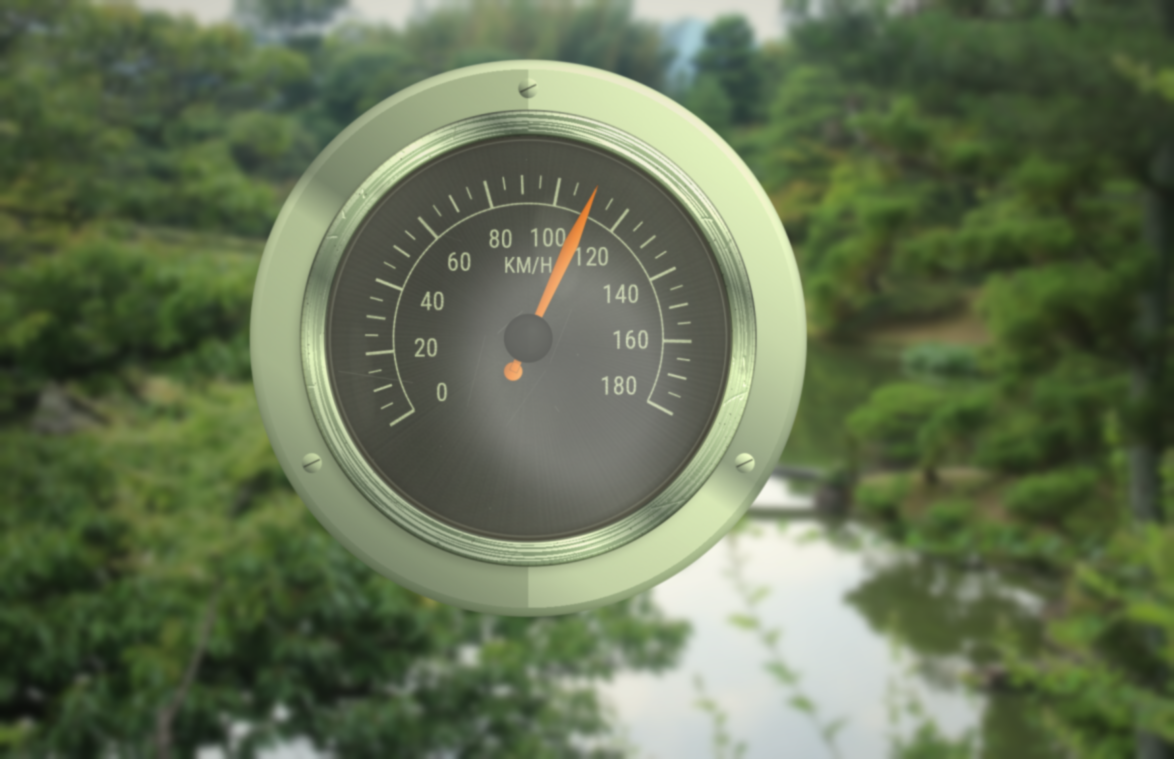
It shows 110km/h
